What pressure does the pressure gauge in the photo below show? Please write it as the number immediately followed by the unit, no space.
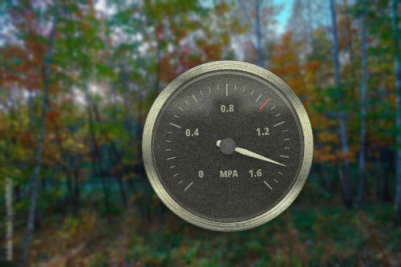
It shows 1.45MPa
